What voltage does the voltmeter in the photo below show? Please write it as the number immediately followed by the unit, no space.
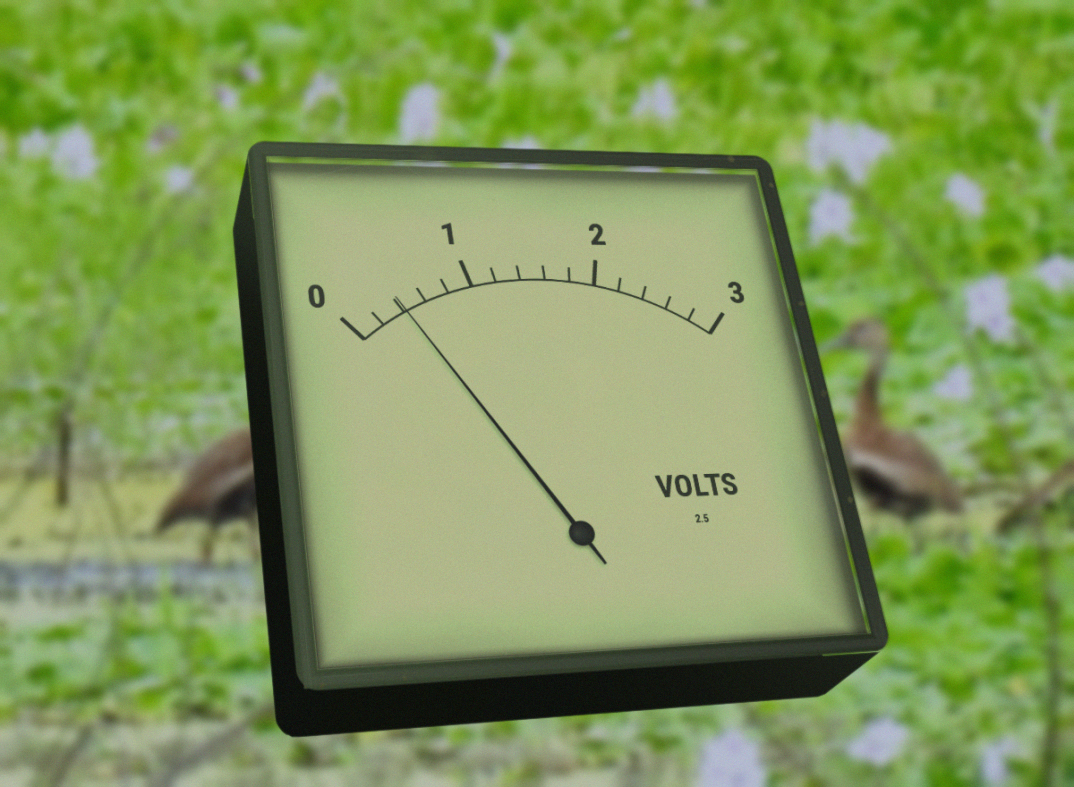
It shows 0.4V
